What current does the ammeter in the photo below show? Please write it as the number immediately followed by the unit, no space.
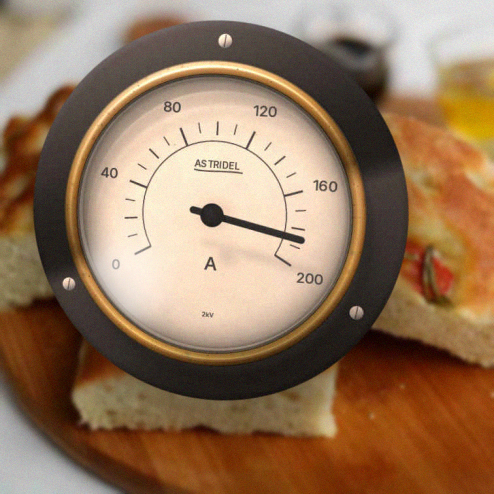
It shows 185A
